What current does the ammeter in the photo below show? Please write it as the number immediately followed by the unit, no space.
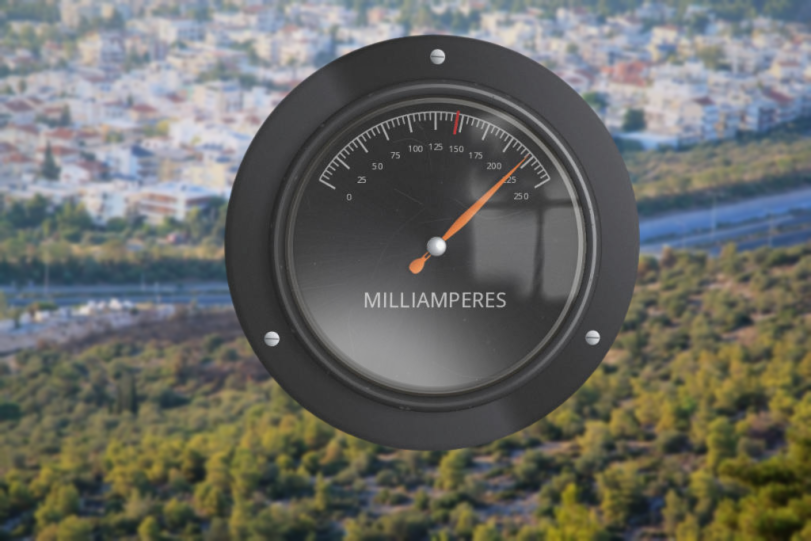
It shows 220mA
